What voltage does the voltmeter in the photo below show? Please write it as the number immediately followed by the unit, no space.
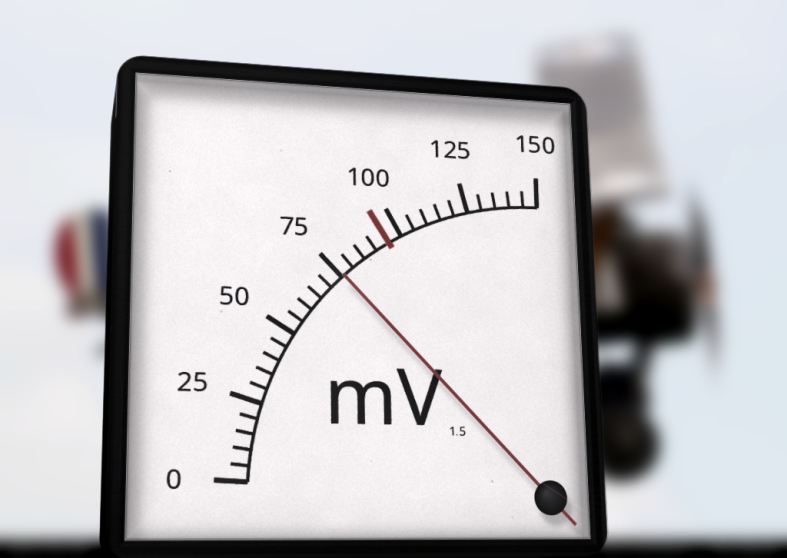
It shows 75mV
